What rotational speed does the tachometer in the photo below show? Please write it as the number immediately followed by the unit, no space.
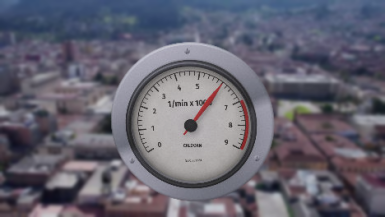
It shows 6000rpm
